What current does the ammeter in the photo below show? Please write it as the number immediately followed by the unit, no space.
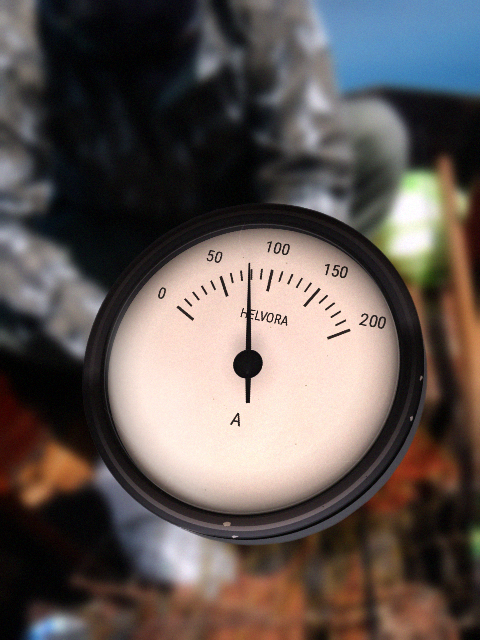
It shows 80A
